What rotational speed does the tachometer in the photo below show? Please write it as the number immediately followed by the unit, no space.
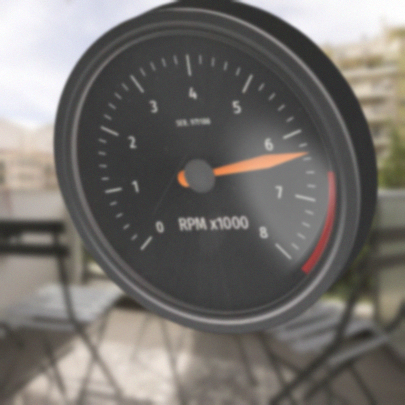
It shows 6300rpm
